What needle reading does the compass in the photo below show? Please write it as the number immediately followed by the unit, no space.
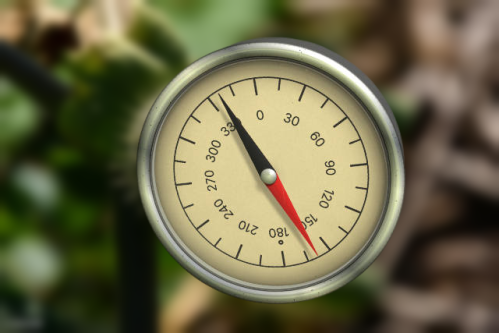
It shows 157.5°
